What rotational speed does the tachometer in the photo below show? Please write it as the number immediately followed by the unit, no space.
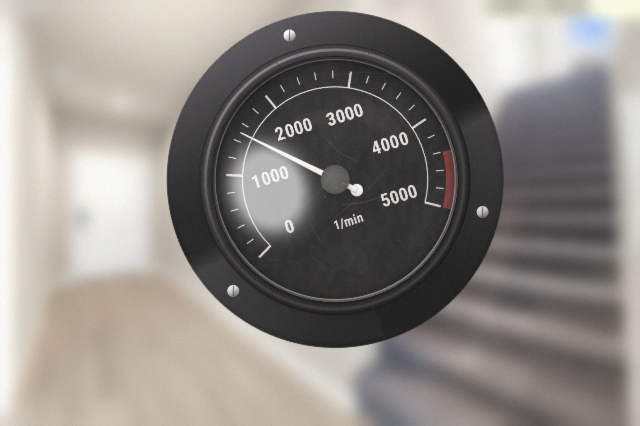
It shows 1500rpm
